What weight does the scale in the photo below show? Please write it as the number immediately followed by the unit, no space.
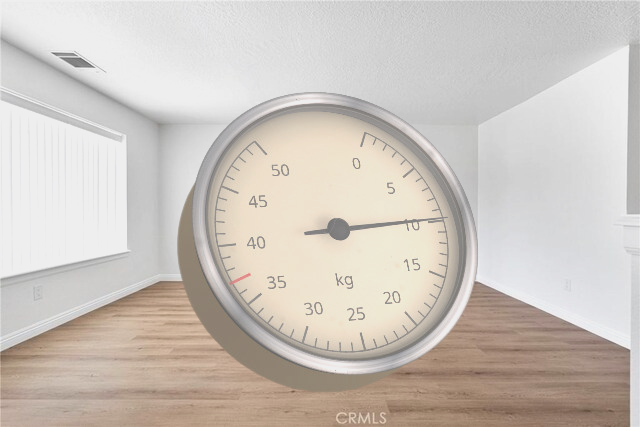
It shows 10kg
